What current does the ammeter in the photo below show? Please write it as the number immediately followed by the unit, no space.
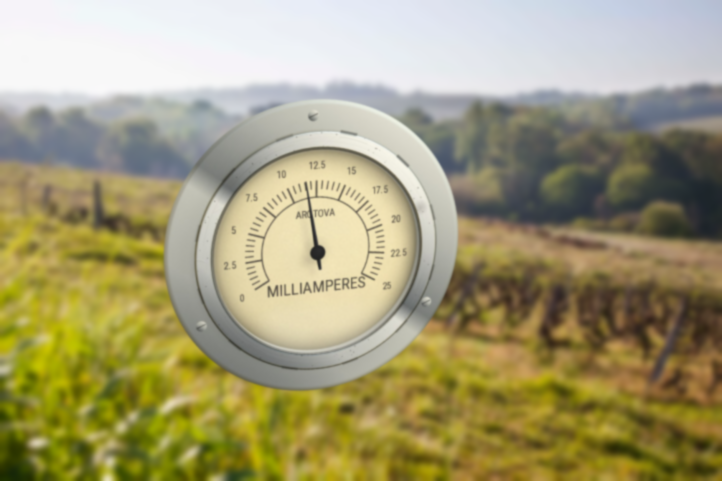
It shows 11.5mA
